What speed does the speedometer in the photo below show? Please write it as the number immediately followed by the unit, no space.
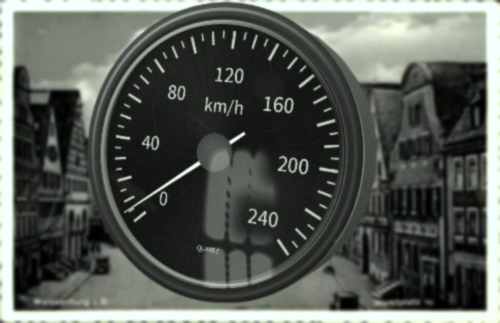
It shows 5km/h
